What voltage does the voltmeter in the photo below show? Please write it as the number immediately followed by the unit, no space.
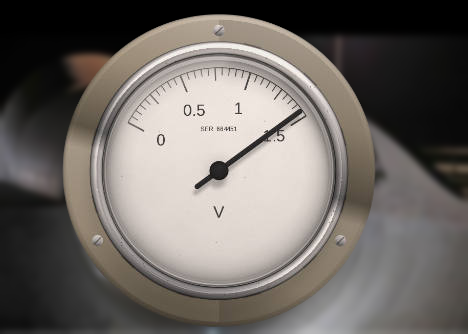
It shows 1.45V
